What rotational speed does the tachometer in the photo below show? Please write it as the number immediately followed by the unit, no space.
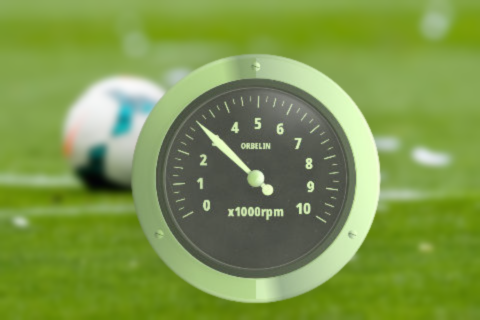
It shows 3000rpm
